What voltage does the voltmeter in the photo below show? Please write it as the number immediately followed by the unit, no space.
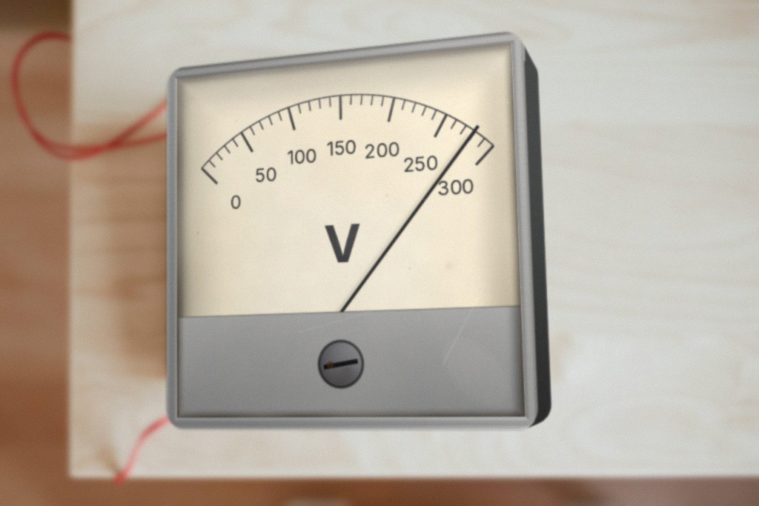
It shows 280V
